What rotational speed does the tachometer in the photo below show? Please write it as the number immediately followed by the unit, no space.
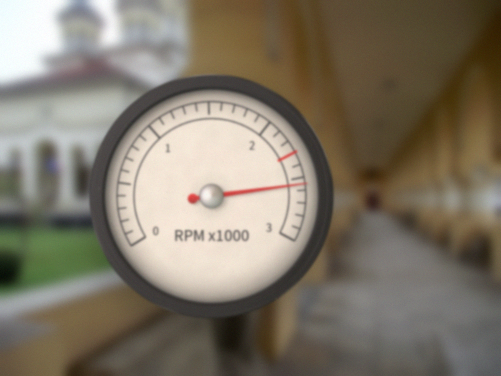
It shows 2550rpm
